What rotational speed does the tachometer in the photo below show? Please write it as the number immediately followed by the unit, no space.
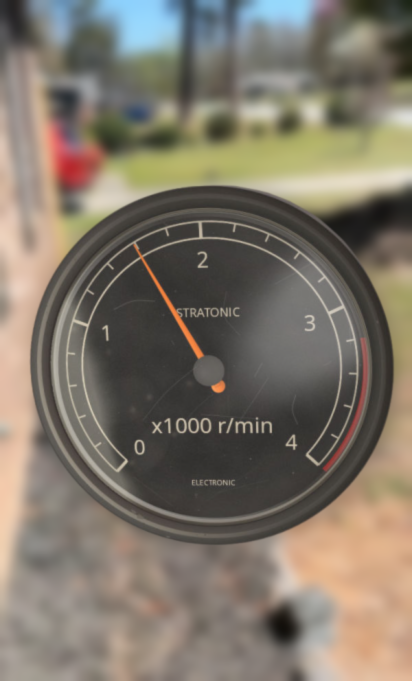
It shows 1600rpm
